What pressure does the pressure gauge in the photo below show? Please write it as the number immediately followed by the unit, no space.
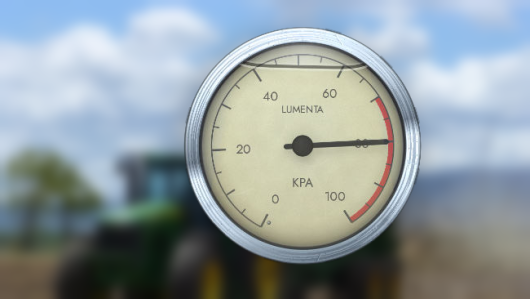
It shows 80kPa
